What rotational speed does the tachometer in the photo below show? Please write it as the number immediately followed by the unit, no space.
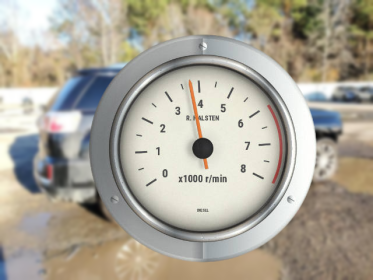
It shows 3750rpm
